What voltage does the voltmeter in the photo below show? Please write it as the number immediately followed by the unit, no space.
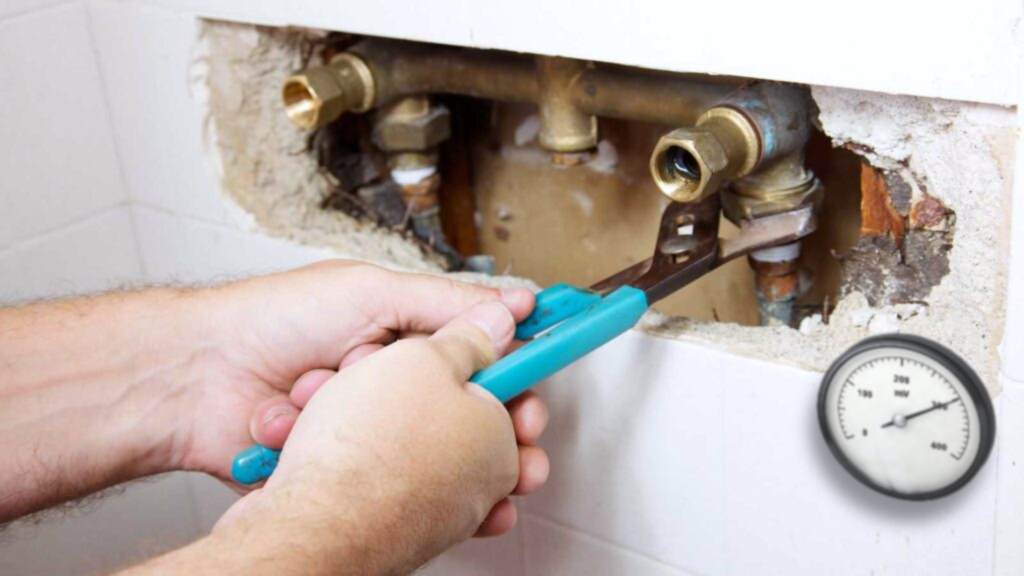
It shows 300mV
